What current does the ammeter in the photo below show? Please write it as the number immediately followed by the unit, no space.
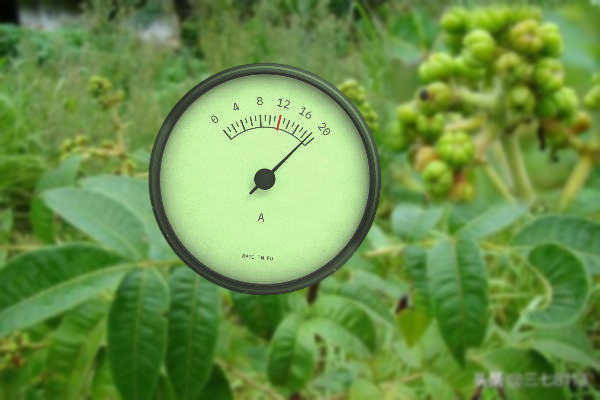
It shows 19A
